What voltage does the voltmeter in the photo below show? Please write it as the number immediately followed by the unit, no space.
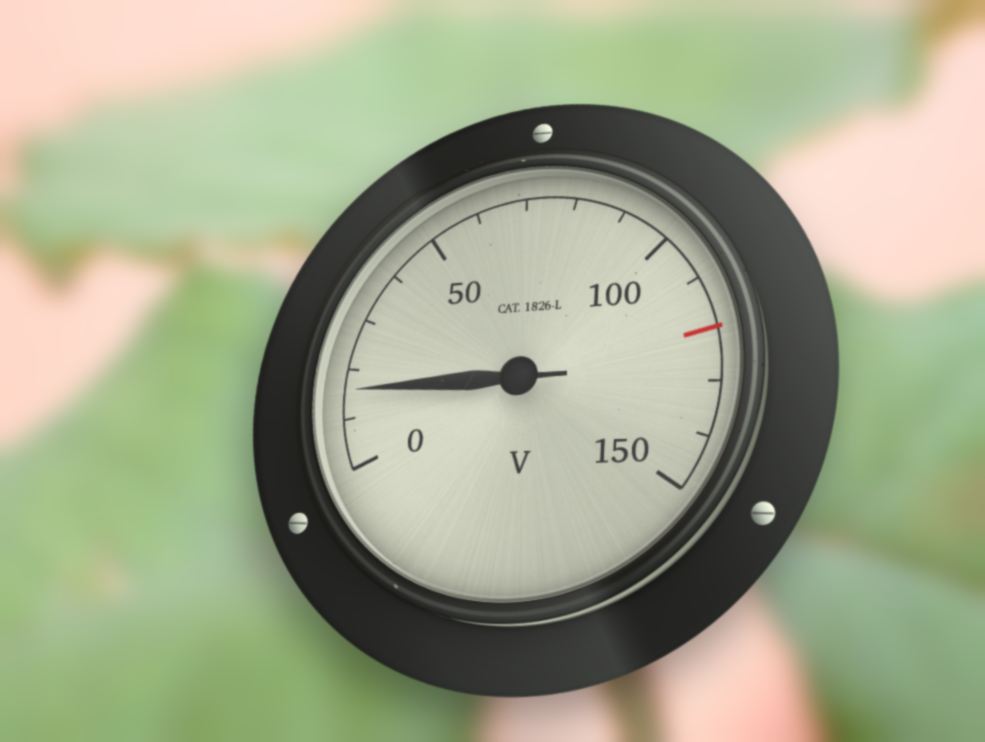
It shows 15V
